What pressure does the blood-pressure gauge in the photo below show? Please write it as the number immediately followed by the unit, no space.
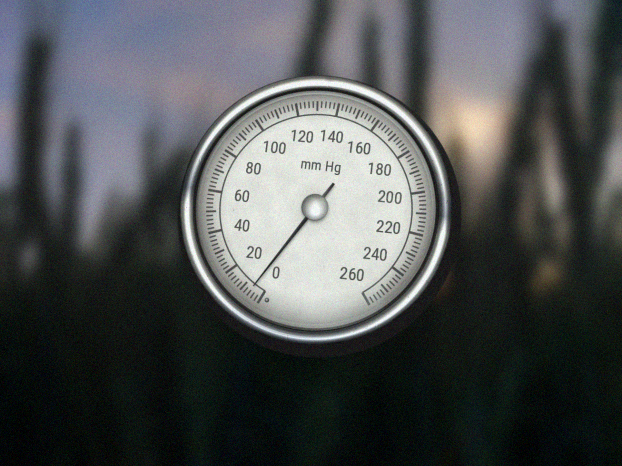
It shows 6mmHg
